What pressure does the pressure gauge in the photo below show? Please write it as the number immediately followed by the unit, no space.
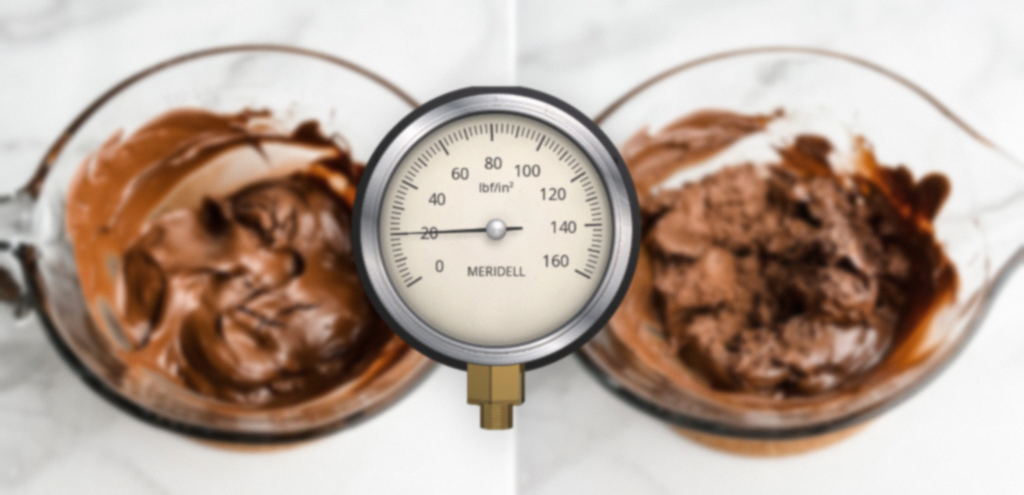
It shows 20psi
